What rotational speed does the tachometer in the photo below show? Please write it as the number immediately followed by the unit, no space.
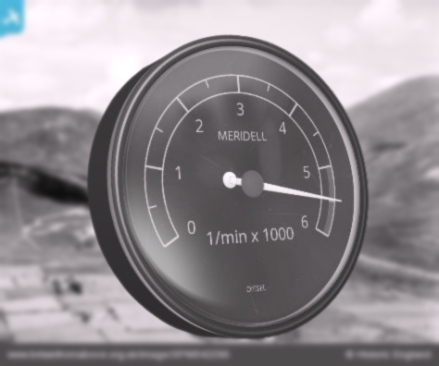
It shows 5500rpm
